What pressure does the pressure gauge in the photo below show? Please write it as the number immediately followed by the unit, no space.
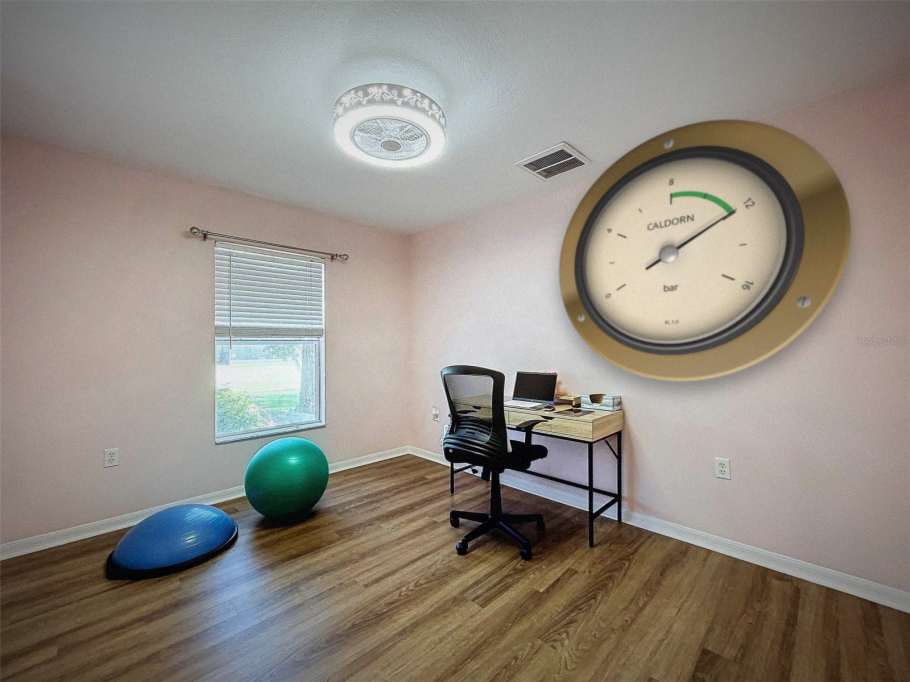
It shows 12bar
